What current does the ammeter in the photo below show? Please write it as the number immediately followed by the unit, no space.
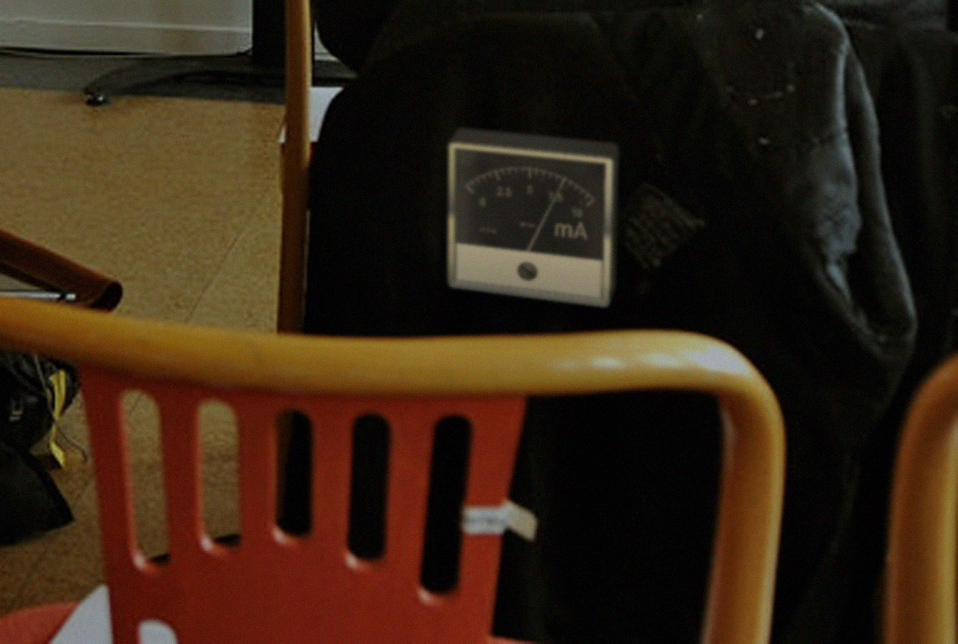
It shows 7.5mA
